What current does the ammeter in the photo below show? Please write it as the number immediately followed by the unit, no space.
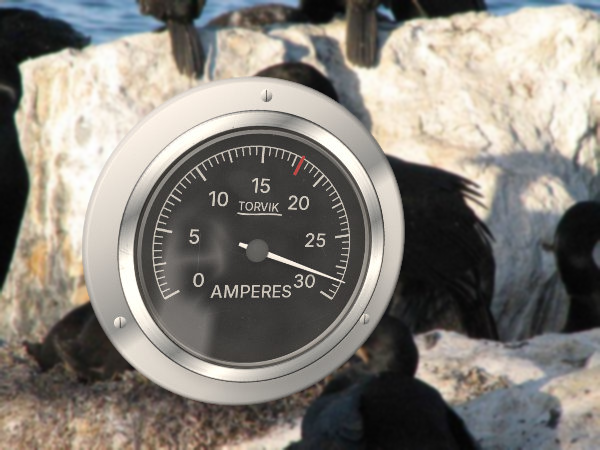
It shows 28.5A
